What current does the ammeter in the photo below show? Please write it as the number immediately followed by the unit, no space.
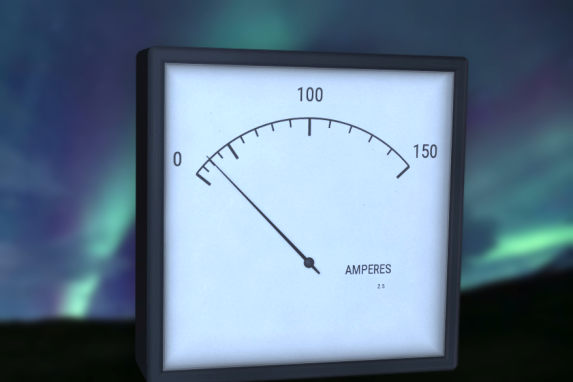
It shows 30A
